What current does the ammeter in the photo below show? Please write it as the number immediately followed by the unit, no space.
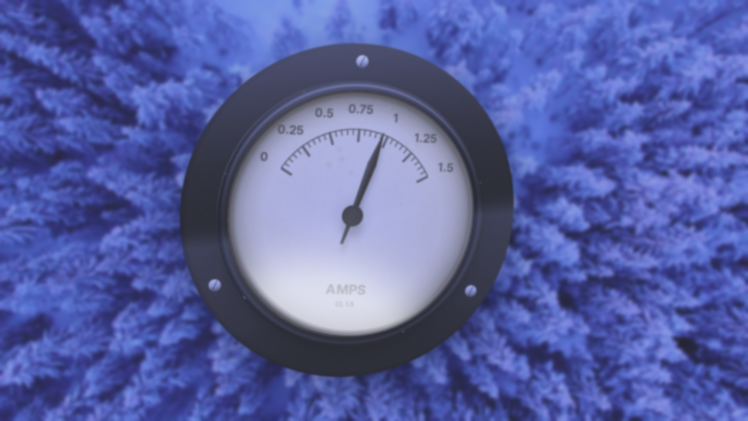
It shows 0.95A
